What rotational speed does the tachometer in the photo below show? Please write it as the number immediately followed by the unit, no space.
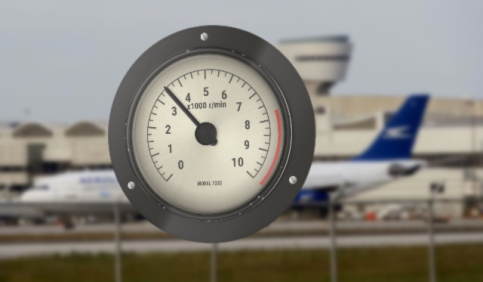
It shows 3500rpm
